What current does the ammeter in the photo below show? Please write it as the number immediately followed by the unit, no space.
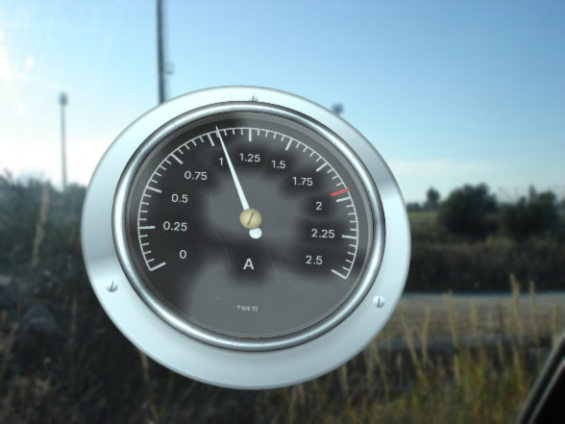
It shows 1.05A
